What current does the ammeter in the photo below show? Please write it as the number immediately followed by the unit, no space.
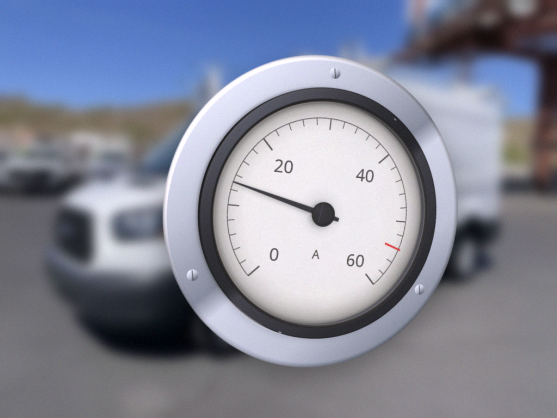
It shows 13A
